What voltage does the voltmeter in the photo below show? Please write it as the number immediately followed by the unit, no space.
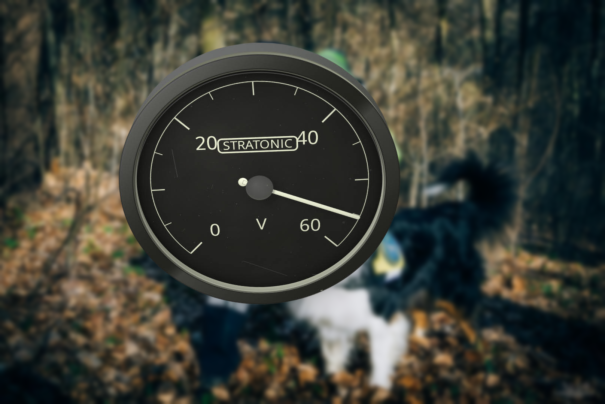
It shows 55V
